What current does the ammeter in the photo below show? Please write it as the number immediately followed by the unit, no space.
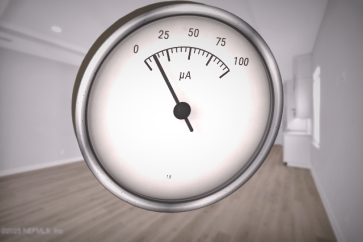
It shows 10µA
